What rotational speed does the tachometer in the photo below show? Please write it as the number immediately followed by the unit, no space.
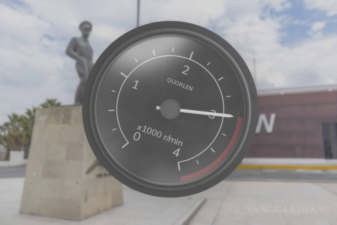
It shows 3000rpm
